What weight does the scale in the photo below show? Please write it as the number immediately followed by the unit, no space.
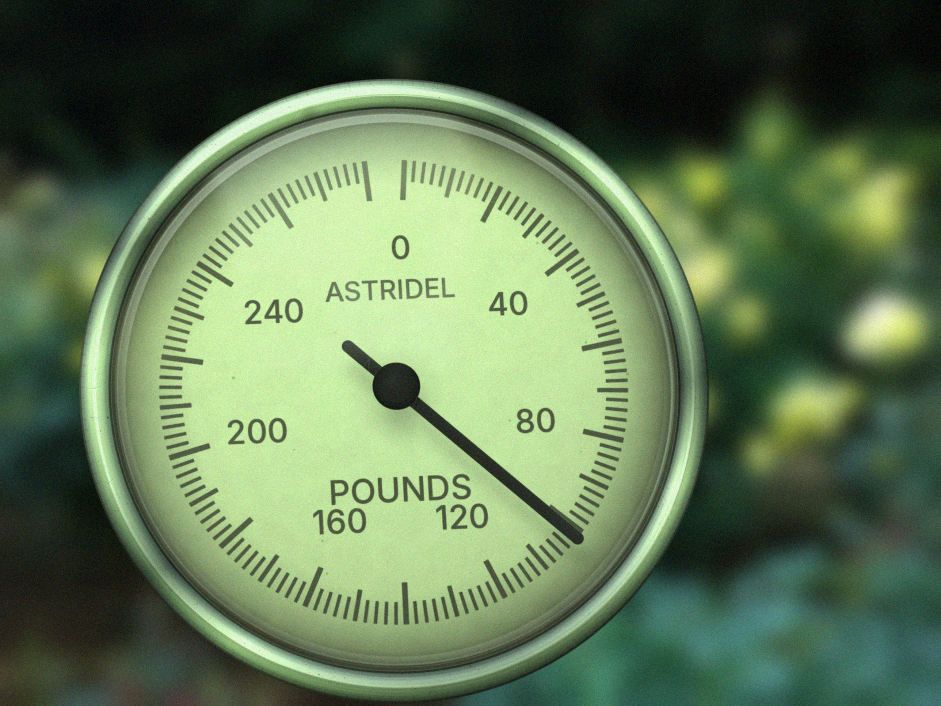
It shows 102lb
